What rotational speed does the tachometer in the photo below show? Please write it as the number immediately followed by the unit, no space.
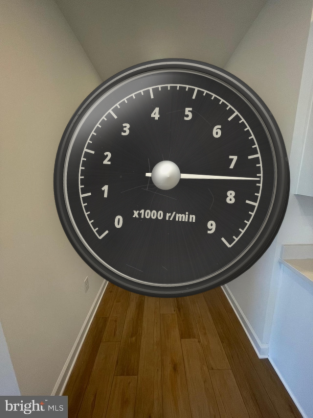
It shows 7500rpm
